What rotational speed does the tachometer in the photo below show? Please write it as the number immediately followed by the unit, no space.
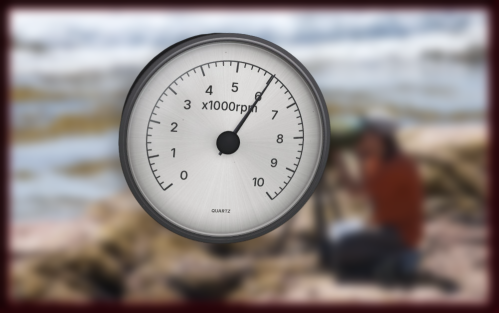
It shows 6000rpm
